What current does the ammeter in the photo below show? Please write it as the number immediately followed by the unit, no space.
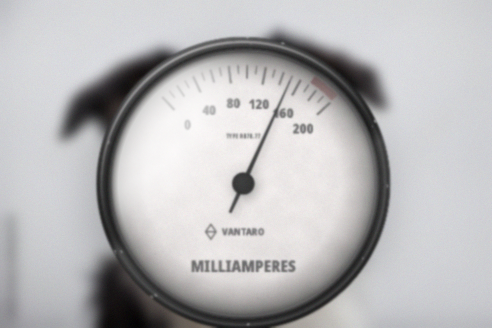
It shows 150mA
